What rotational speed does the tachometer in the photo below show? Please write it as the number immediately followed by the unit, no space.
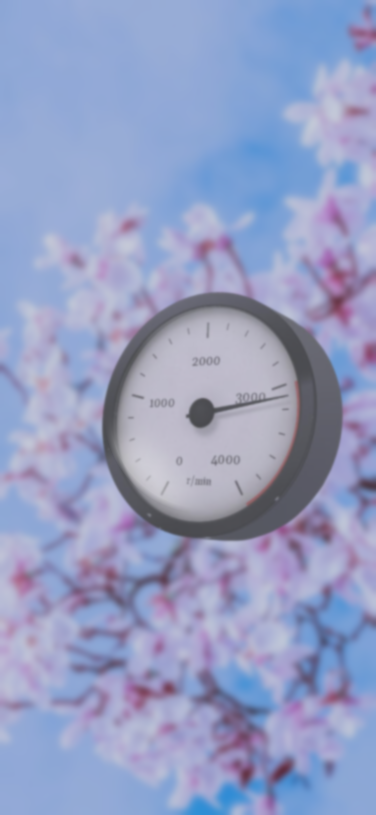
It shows 3100rpm
